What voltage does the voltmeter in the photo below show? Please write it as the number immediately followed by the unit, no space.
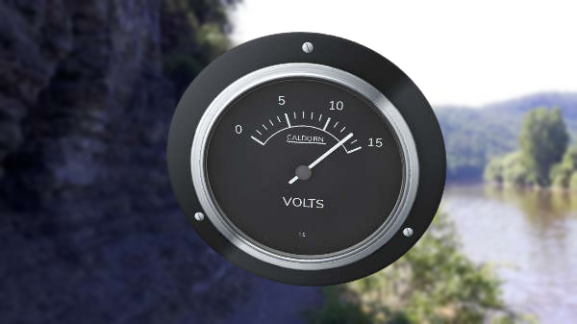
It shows 13V
